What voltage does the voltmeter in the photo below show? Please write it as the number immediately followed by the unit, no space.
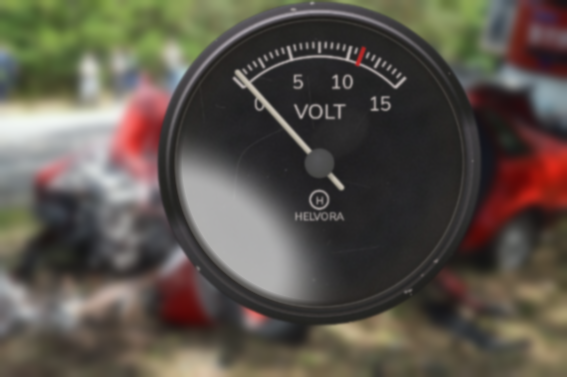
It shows 0.5V
